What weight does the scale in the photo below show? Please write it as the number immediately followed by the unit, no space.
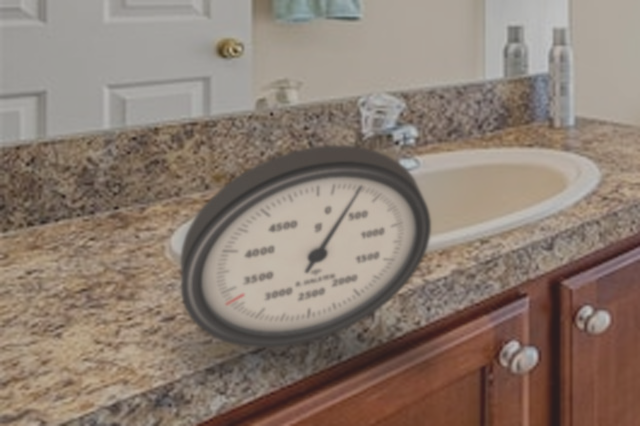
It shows 250g
